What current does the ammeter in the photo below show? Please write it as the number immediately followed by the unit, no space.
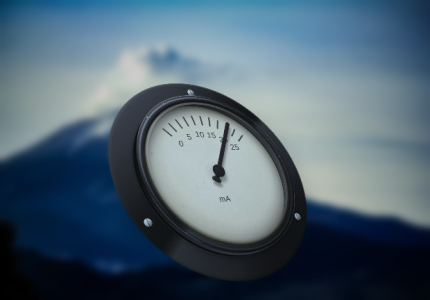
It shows 20mA
